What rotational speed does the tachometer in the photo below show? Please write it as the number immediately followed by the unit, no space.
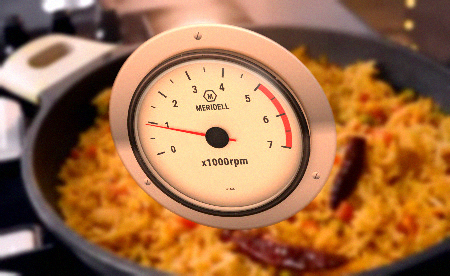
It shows 1000rpm
